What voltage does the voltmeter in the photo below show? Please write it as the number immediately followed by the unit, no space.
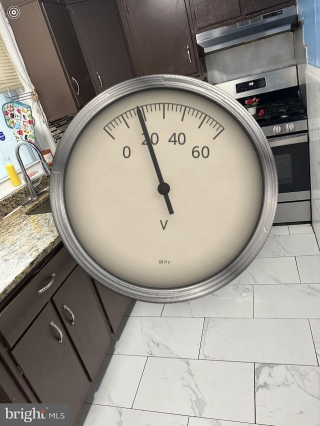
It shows 18V
